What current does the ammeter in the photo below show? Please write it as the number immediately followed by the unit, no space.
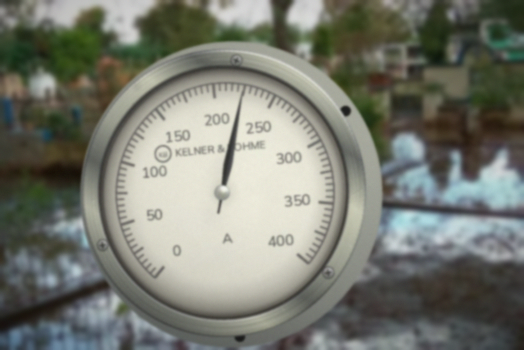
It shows 225A
